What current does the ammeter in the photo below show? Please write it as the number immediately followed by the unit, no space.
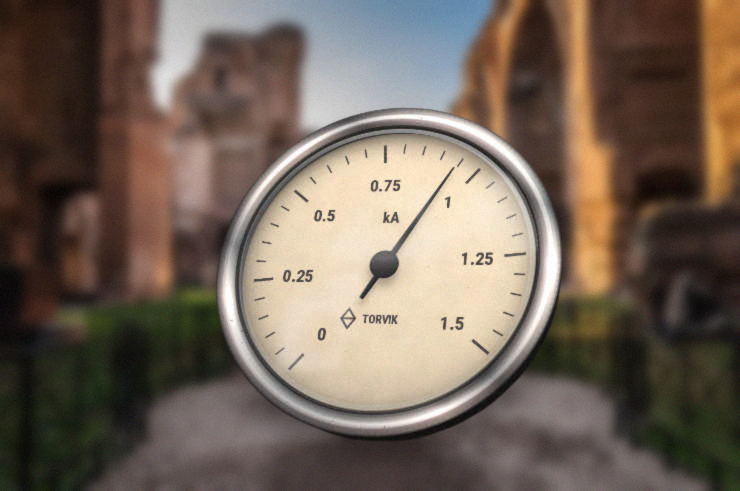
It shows 0.95kA
